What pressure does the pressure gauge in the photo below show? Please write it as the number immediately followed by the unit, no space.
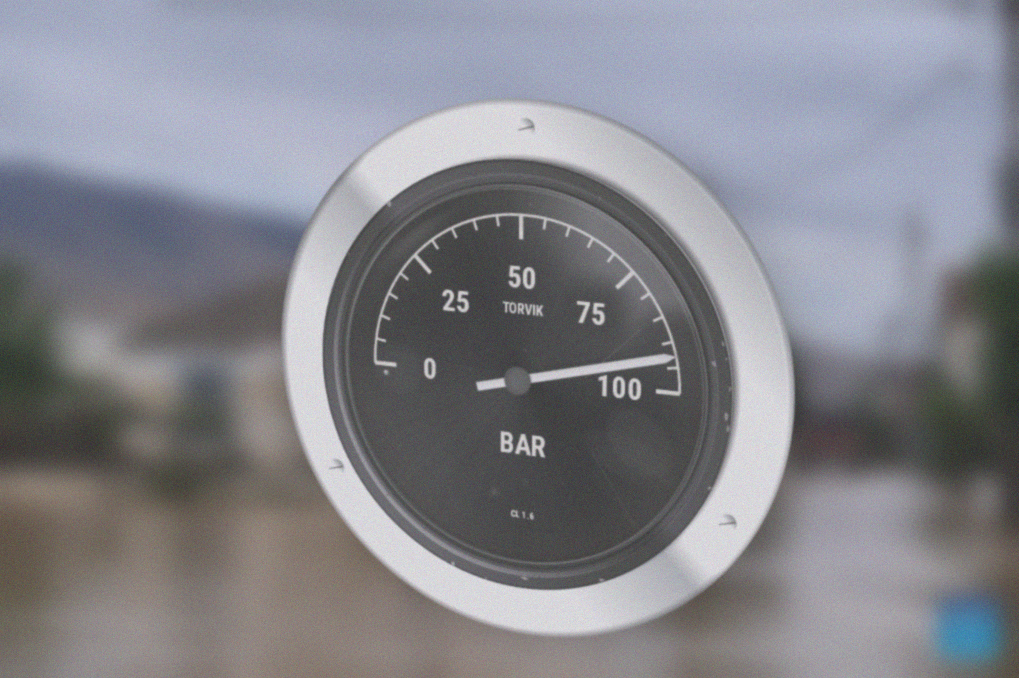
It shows 92.5bar
